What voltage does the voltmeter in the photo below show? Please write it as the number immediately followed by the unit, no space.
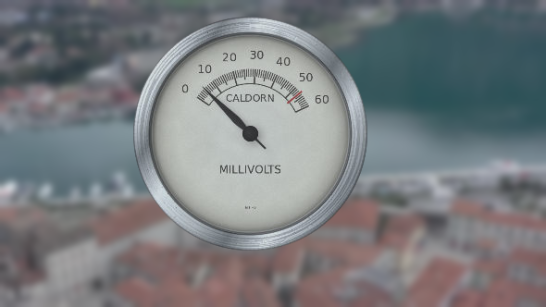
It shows 5mV
